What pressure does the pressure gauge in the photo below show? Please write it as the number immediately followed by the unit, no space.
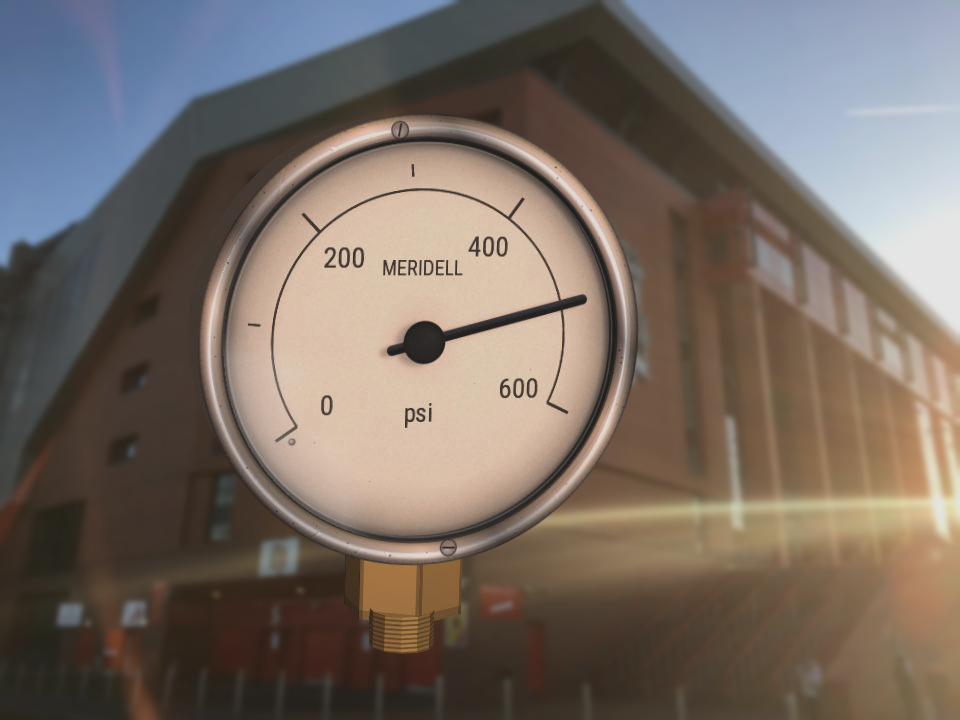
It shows 500psi
